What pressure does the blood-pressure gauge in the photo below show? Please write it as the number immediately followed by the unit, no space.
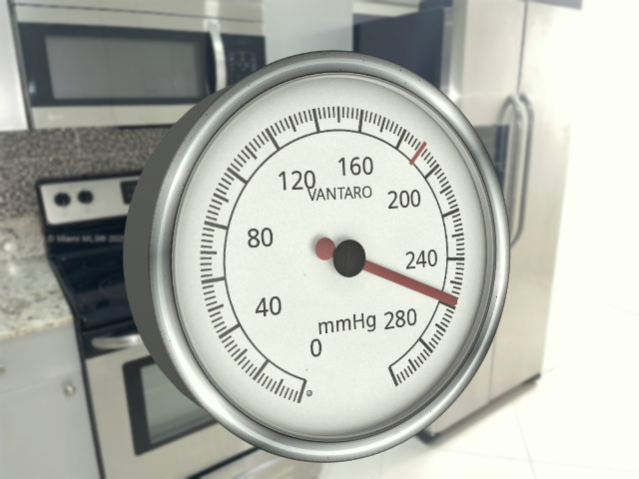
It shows 258mmHg
